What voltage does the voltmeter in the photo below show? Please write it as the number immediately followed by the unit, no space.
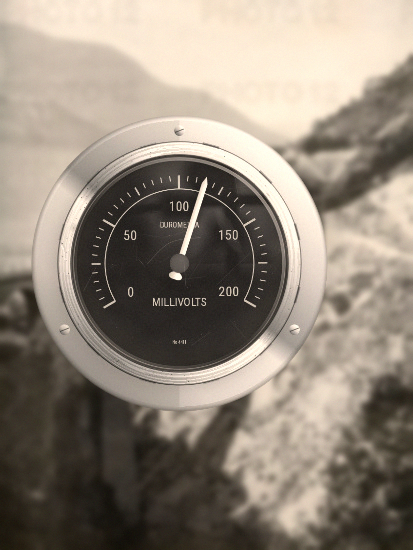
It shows 115mV
